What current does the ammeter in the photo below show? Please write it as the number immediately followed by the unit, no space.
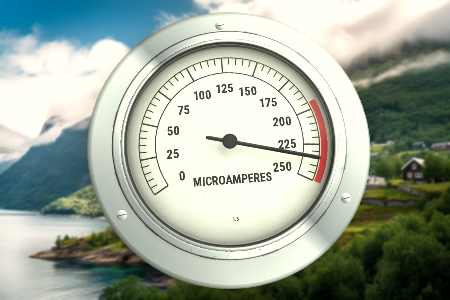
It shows 235µA
